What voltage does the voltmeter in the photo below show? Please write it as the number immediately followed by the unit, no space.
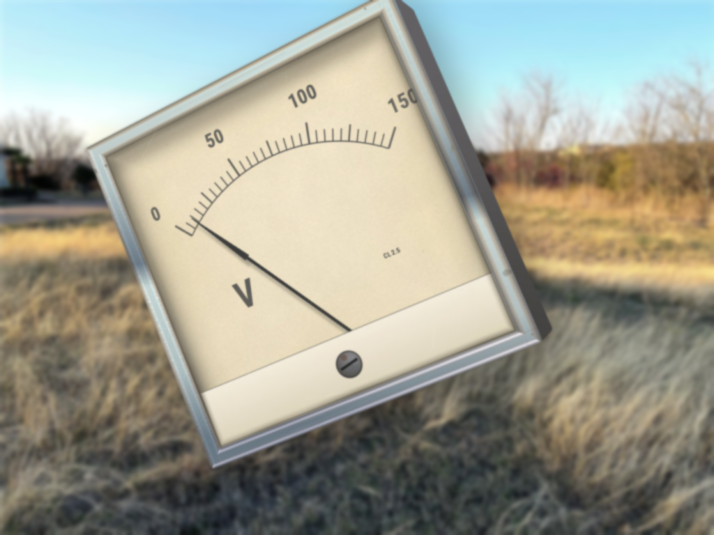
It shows 10V
